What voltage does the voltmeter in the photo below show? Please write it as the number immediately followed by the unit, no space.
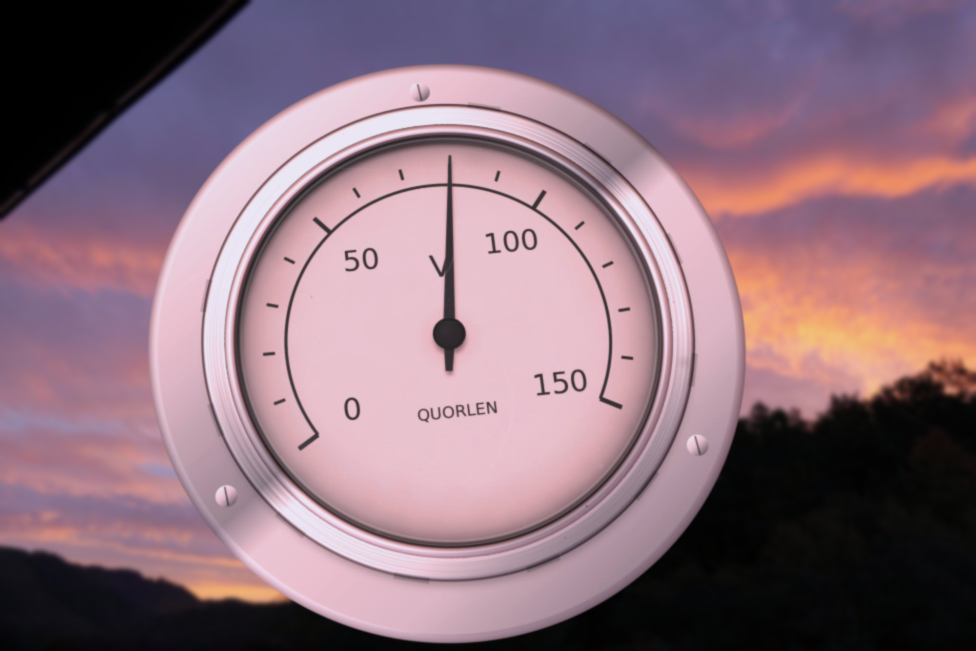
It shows 80V
